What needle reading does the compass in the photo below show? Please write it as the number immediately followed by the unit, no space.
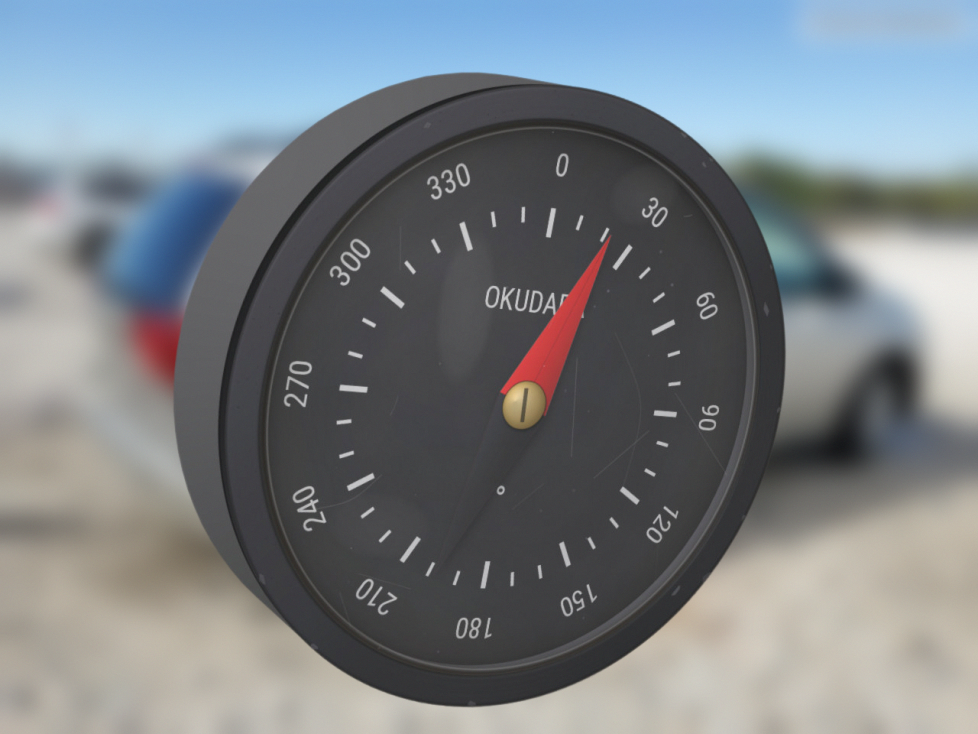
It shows 20°
